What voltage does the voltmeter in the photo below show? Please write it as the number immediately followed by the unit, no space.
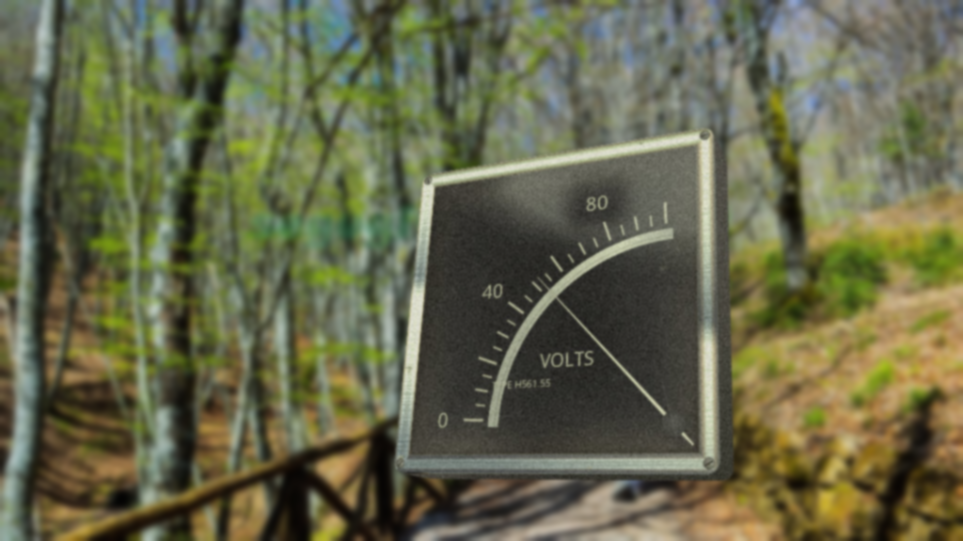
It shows 52.5V
